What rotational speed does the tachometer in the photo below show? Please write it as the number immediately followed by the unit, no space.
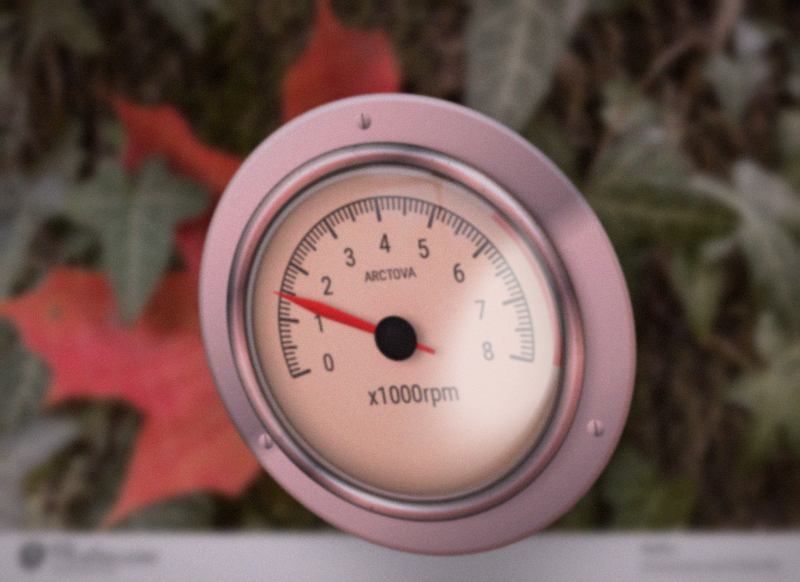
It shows 1500rpm
